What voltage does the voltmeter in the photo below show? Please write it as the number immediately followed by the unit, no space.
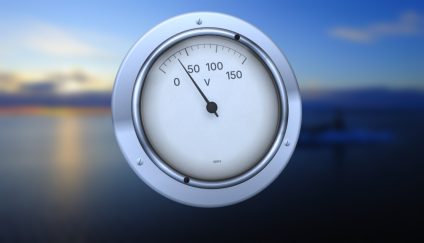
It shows 30V
